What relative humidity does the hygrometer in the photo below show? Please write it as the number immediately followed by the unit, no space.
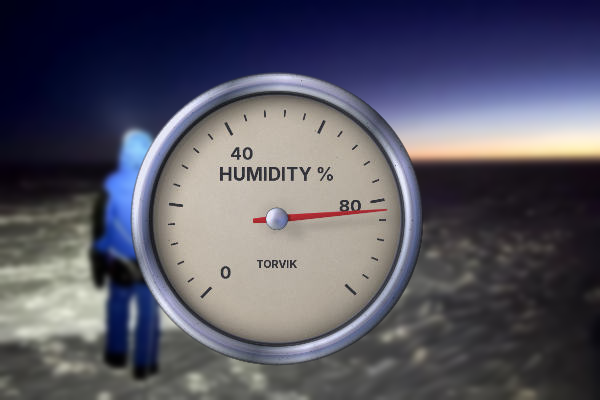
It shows 82%
